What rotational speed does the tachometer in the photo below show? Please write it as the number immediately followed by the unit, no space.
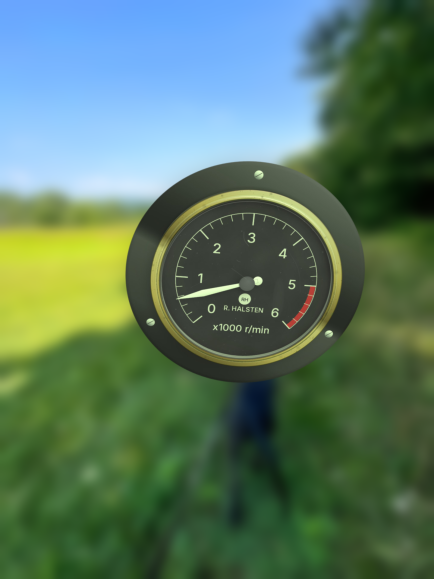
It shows 600rpm
